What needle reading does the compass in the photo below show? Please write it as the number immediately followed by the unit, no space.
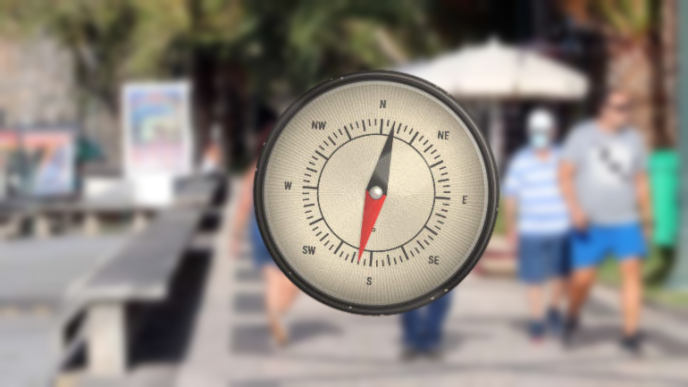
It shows 190°
